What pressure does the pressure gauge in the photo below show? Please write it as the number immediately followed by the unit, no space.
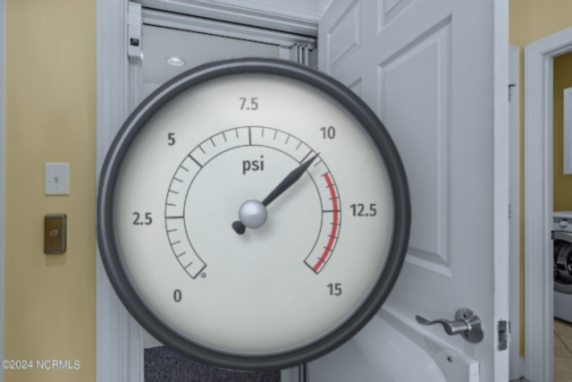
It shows 10.25psi
